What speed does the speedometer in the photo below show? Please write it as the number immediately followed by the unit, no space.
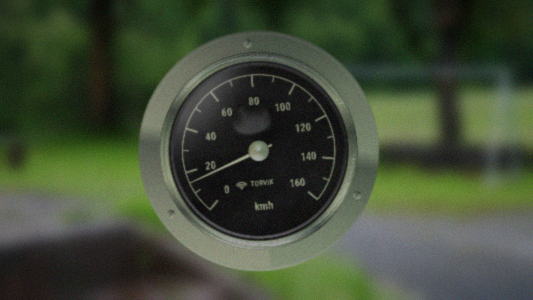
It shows 15km/h
